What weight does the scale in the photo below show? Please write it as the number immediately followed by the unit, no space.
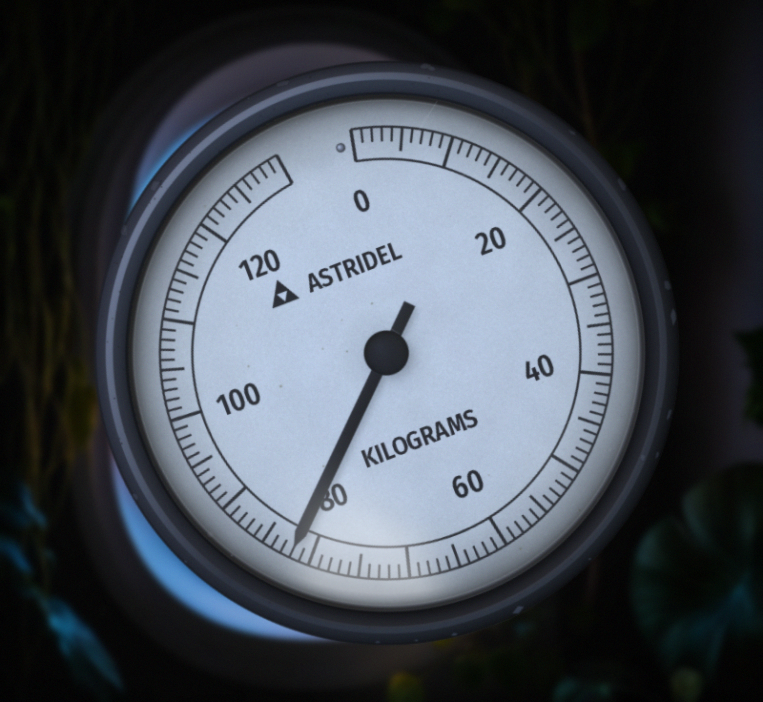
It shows 82kg
